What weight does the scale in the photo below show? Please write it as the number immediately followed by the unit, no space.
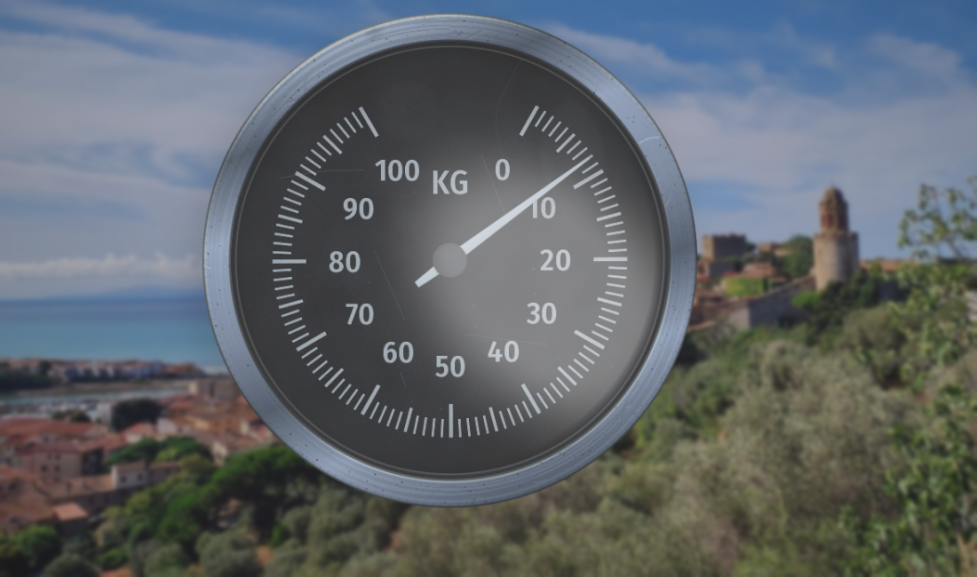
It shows 8kg
